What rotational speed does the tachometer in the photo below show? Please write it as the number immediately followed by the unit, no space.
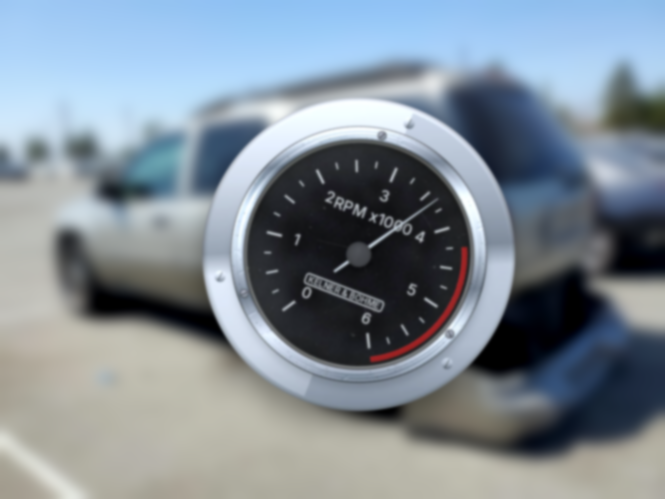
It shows 3625rpm
